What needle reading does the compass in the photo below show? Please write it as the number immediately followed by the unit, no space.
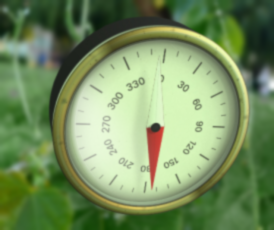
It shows 175°
